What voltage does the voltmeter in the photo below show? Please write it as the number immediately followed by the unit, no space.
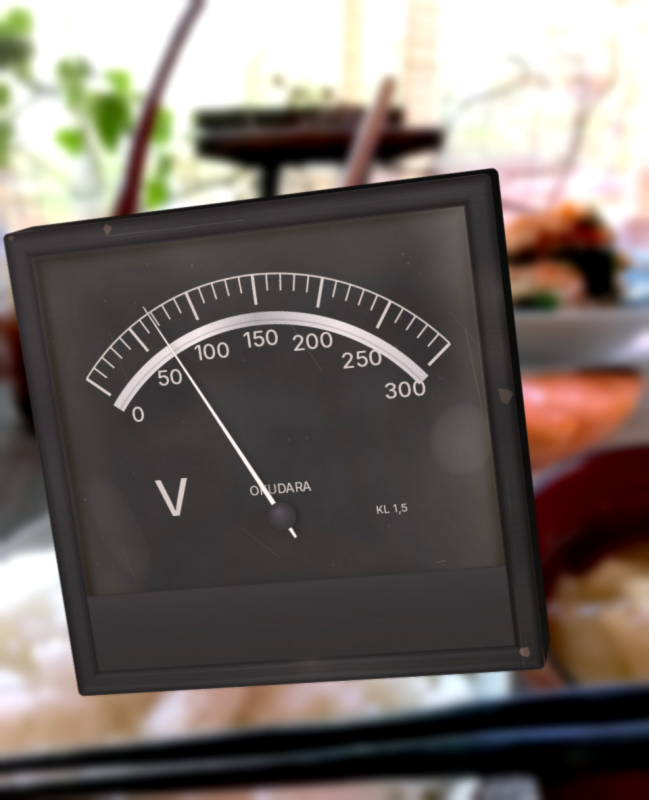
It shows 70V
